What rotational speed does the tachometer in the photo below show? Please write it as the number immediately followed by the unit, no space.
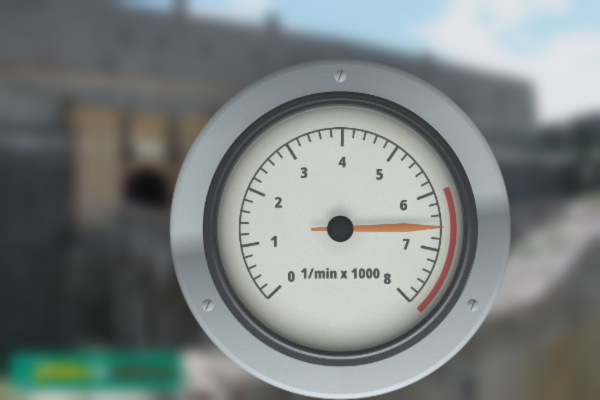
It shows 6600rpm
